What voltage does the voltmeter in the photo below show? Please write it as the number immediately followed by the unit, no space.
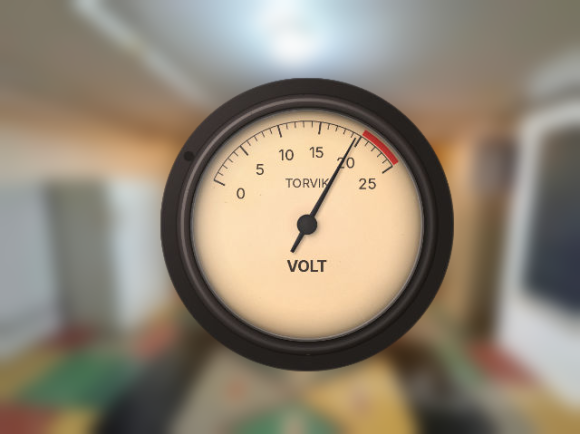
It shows 19.5V
